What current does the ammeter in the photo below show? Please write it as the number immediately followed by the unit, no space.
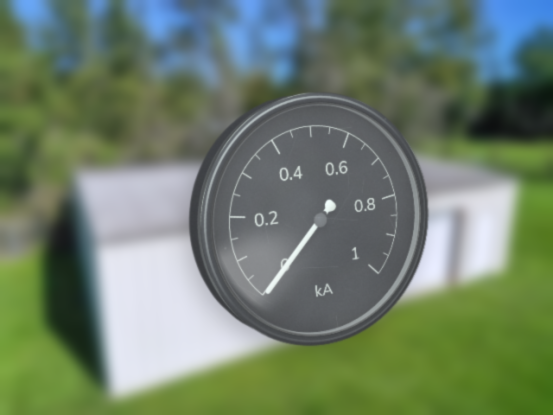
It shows 0kA
